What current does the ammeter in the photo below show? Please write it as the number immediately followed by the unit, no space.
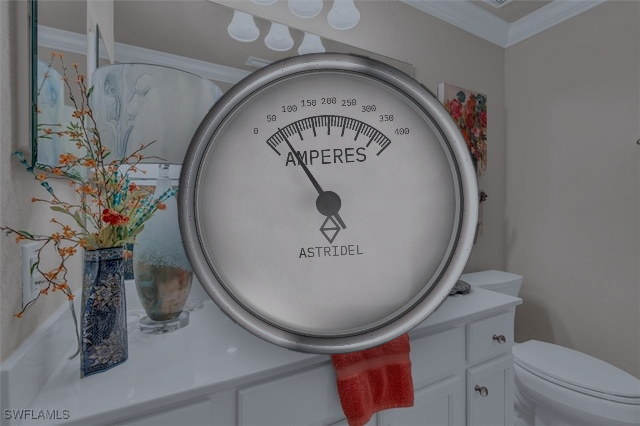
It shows 50A
